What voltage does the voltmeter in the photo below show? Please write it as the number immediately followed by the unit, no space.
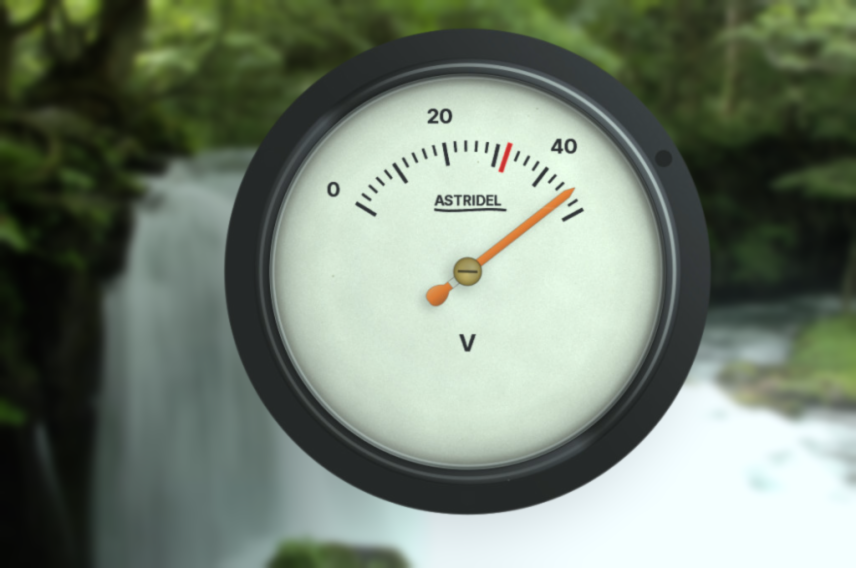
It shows 46V
